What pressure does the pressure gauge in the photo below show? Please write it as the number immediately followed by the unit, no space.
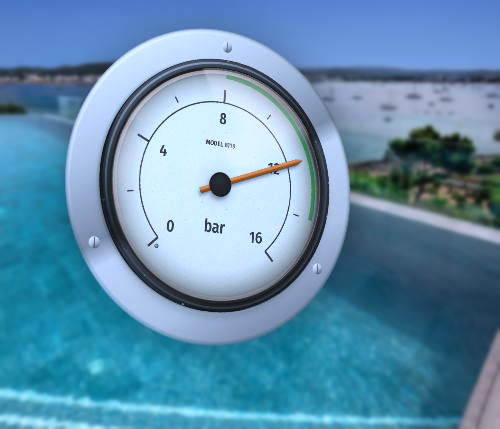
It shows 12bar
